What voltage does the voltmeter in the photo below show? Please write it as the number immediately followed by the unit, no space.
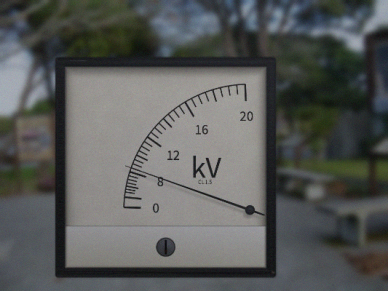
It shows 8.5kV
